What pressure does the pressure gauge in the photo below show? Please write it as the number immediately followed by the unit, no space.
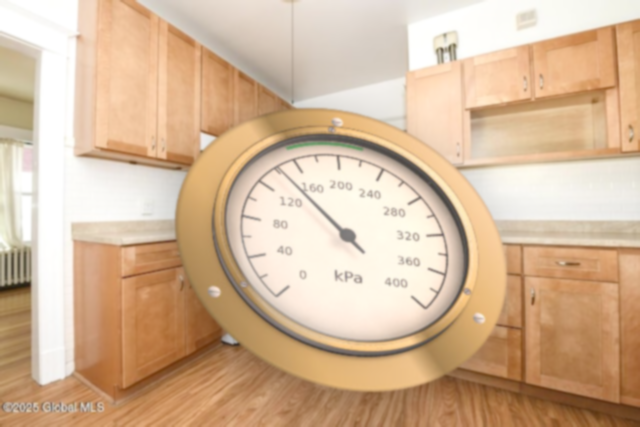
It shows 140kPa
